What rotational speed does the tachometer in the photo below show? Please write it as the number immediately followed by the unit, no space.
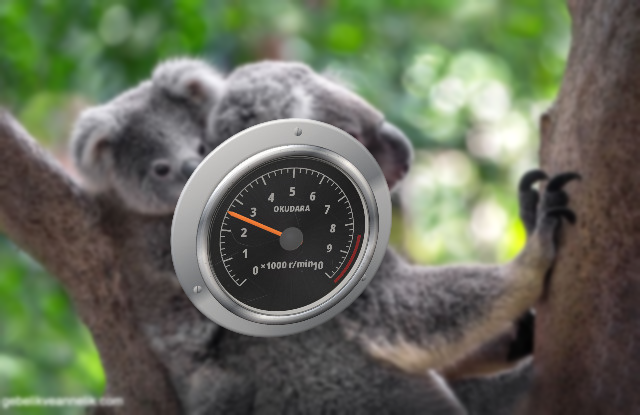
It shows 2600rpm
